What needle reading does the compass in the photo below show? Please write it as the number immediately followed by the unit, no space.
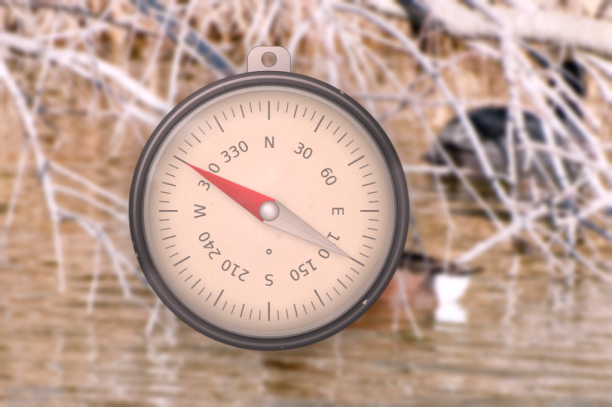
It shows 300°
